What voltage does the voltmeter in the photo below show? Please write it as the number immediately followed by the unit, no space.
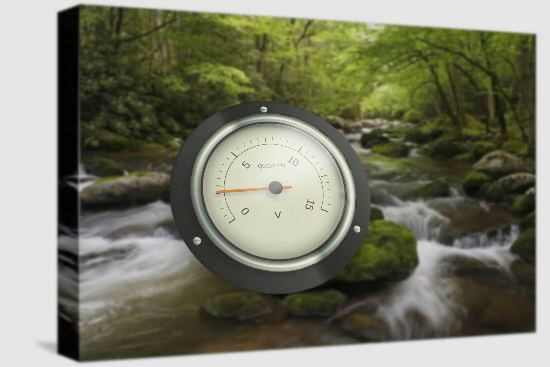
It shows 2V
